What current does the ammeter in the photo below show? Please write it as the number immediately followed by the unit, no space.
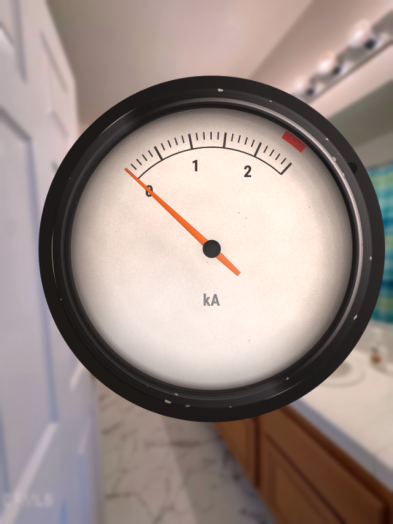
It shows 0kA
